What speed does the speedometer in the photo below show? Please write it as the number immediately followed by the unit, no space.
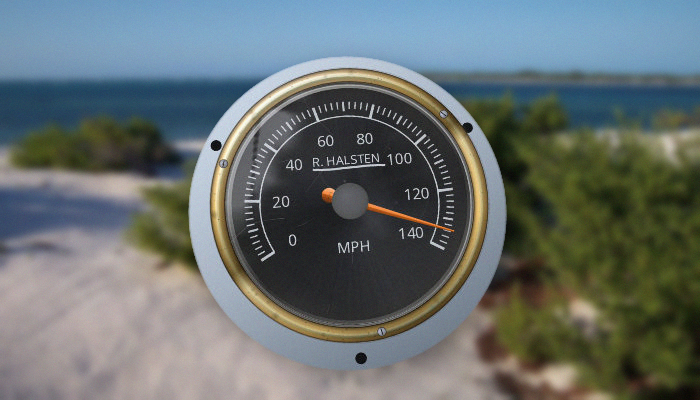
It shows 134mph
